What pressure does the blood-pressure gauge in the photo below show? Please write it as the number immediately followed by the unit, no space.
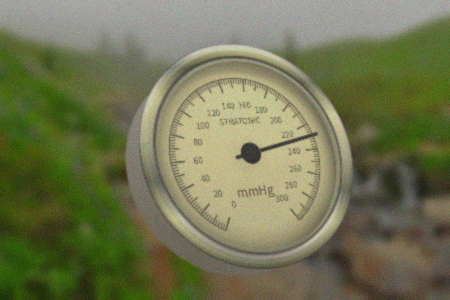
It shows 230mmHg
